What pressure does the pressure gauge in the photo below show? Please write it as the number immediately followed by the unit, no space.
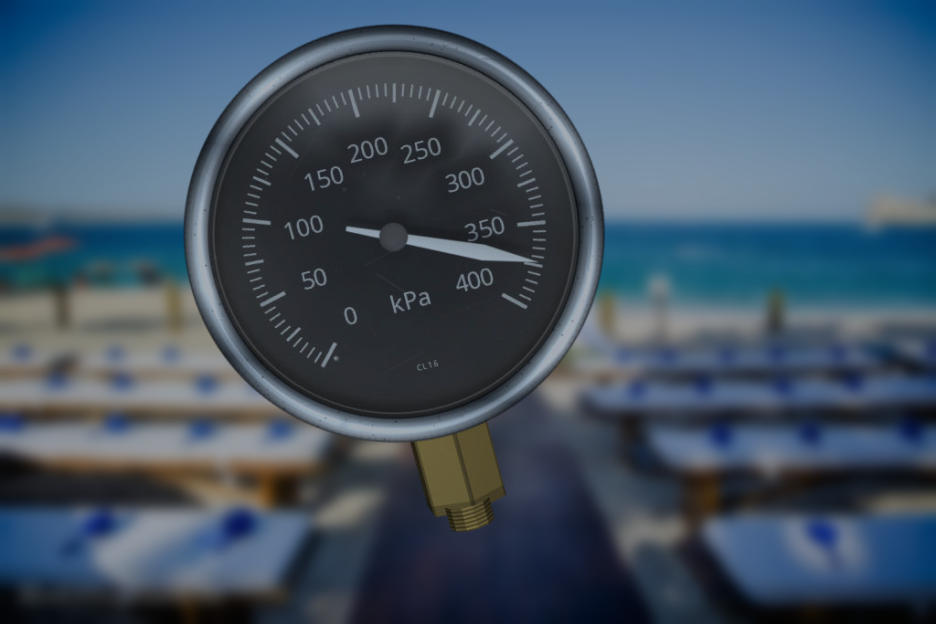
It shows 372.5kPa
